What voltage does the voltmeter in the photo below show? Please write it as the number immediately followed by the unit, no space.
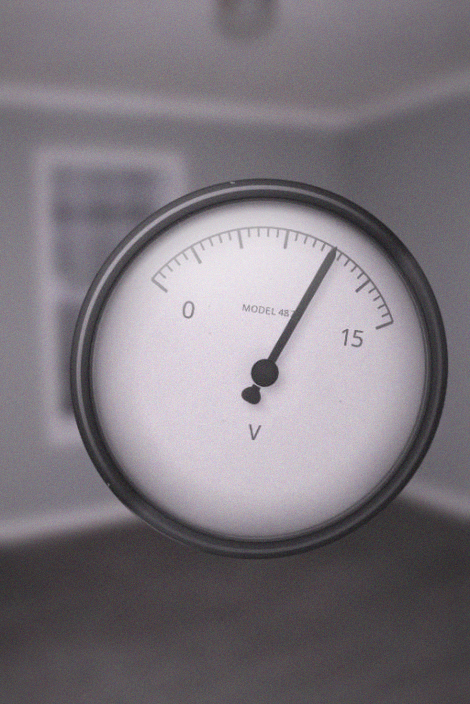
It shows 10V
